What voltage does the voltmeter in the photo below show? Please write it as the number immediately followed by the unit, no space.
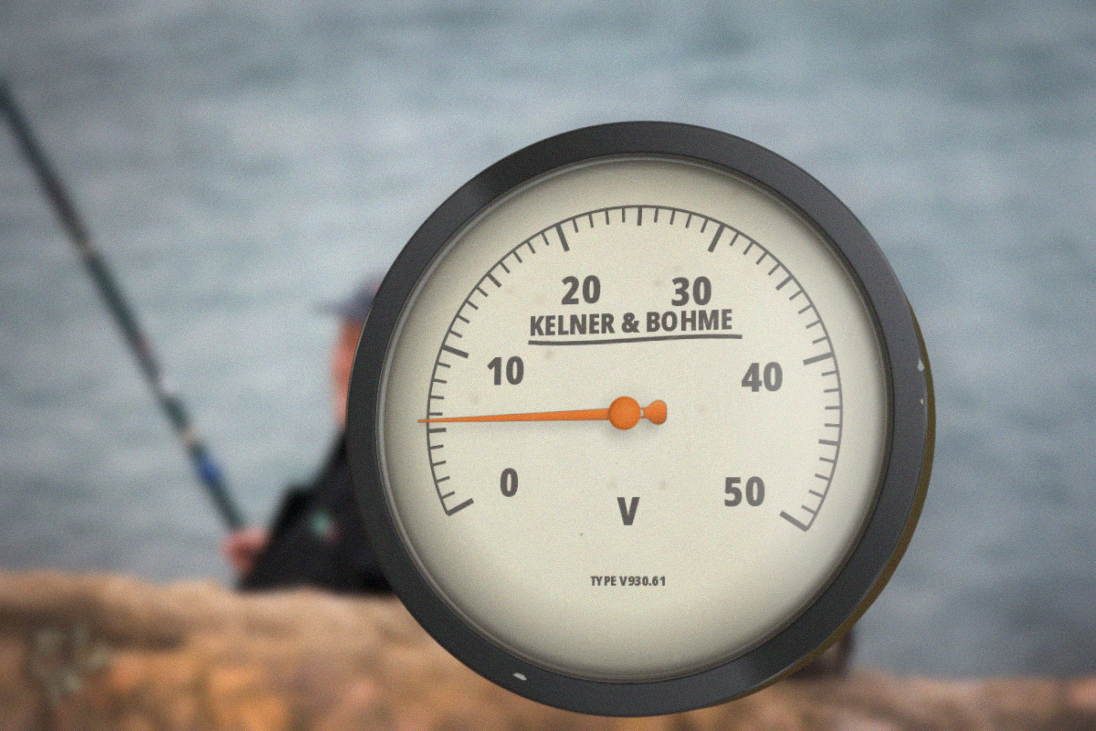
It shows 5.5V
